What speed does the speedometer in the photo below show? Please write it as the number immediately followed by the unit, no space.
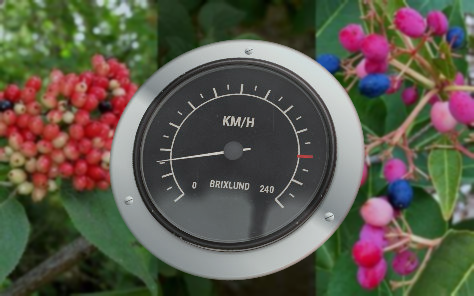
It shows 30km/h
